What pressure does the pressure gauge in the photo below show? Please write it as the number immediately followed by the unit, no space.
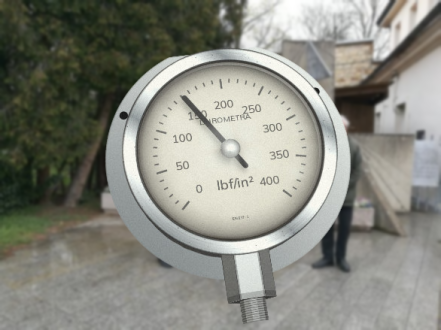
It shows 150psi
